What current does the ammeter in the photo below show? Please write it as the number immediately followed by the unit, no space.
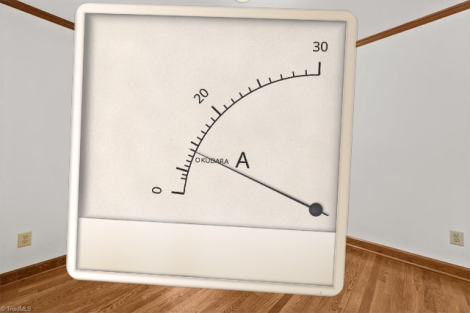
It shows 14A
